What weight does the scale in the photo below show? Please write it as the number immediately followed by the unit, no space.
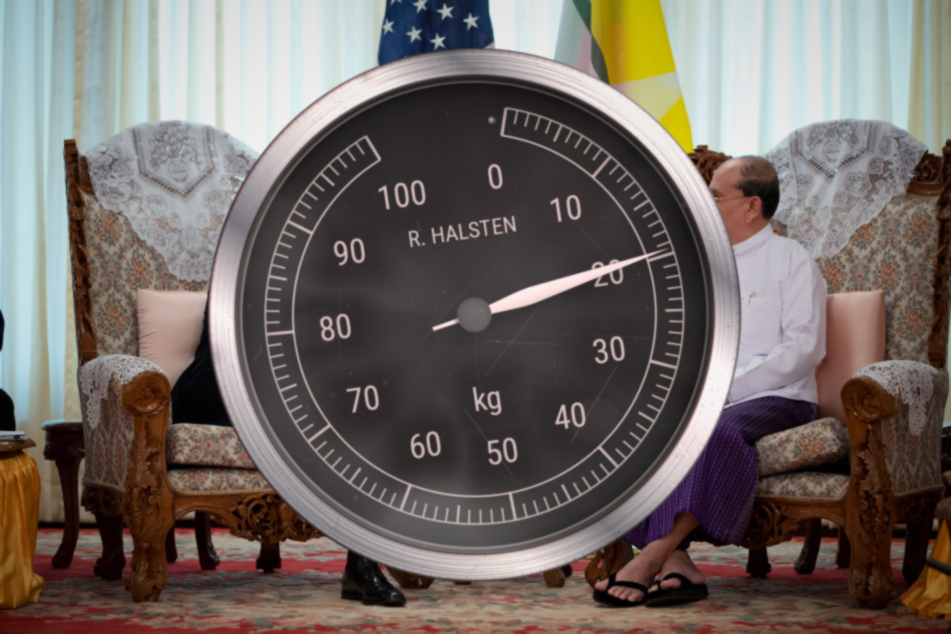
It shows 19.5kg
